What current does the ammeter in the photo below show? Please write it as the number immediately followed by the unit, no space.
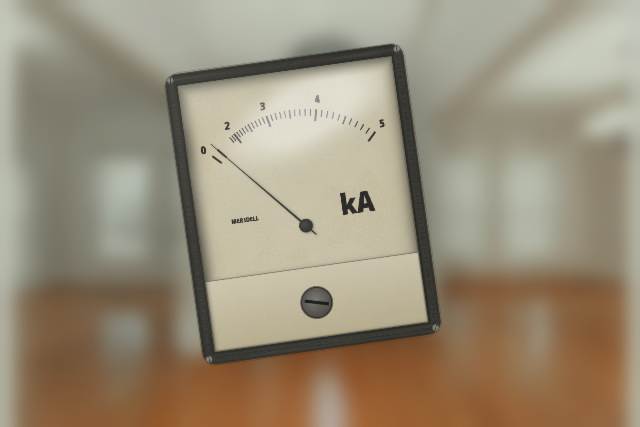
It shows 1kA
